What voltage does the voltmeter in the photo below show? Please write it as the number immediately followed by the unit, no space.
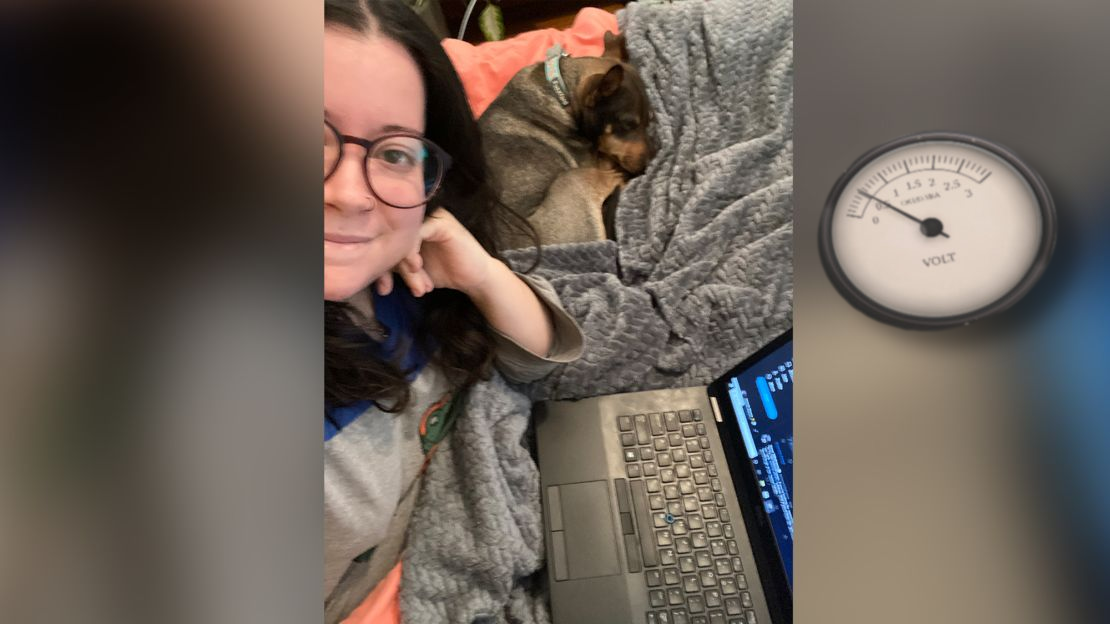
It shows 0.5V
